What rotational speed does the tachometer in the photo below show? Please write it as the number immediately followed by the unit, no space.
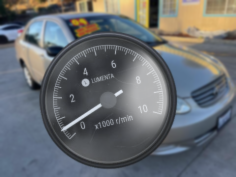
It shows 500rpm
